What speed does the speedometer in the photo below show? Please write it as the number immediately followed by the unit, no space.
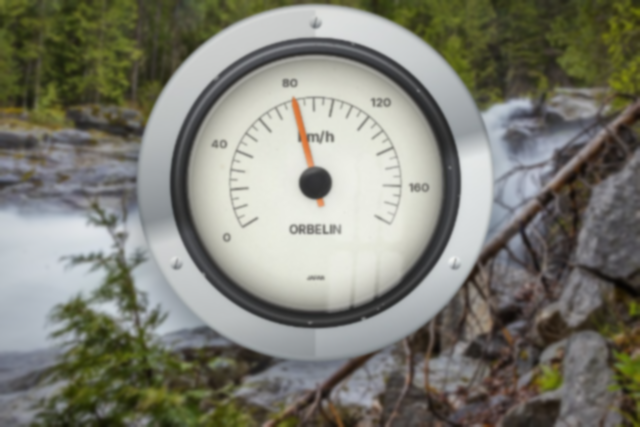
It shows 80km/h
